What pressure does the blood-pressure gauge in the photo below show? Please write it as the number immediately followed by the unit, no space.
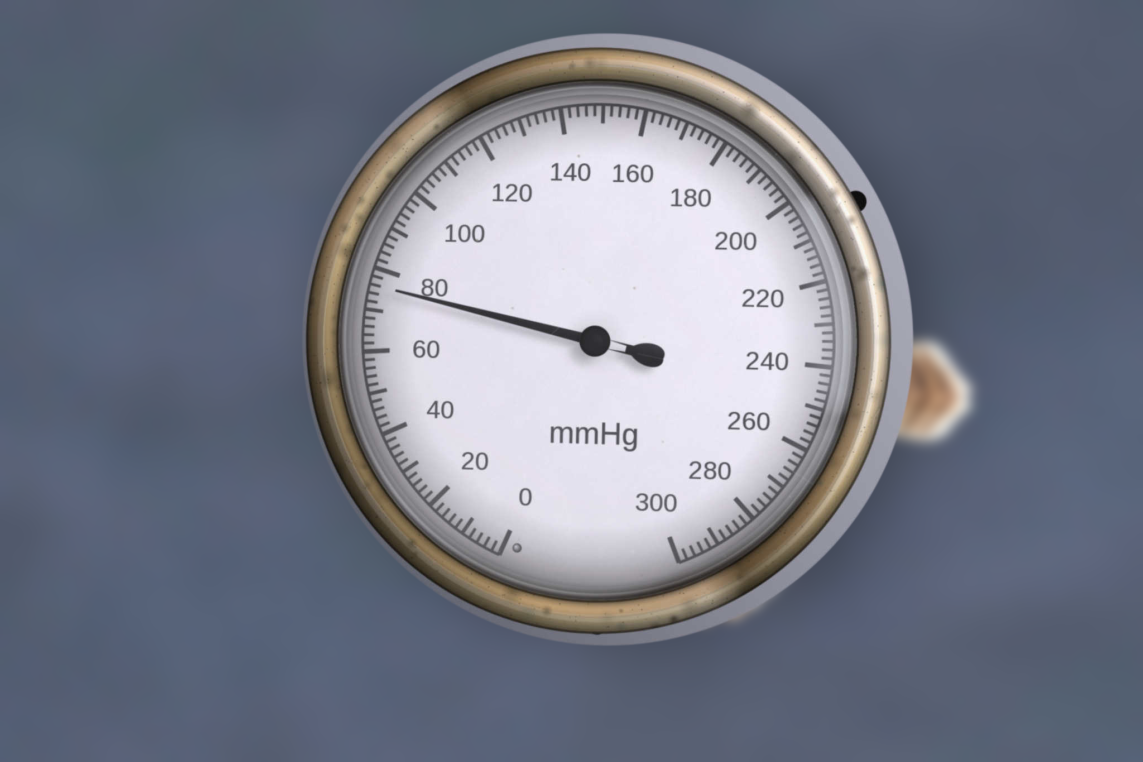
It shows 76mmHg
